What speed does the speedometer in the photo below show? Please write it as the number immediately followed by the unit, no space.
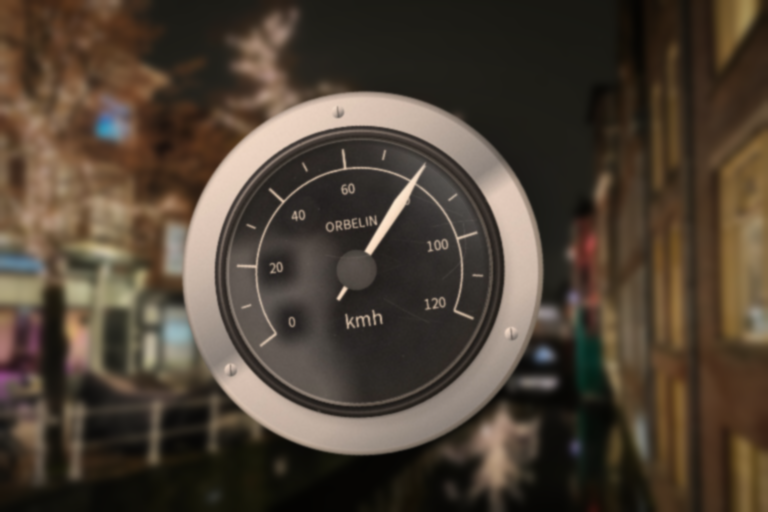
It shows 80km/h
